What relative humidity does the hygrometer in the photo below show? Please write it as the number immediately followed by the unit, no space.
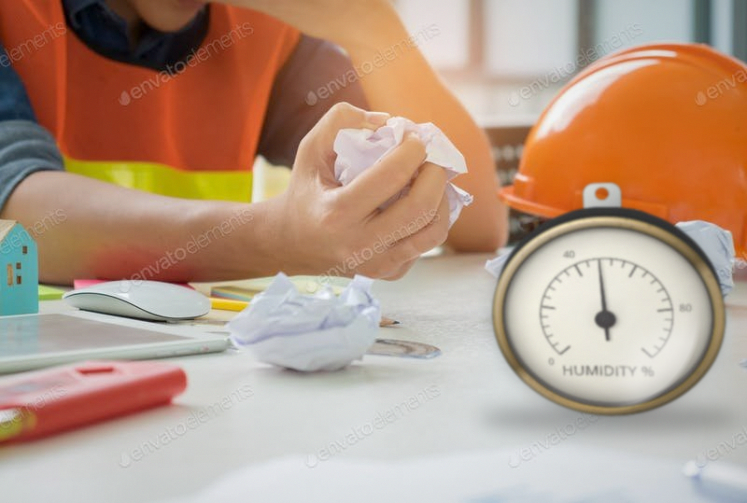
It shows 48%
